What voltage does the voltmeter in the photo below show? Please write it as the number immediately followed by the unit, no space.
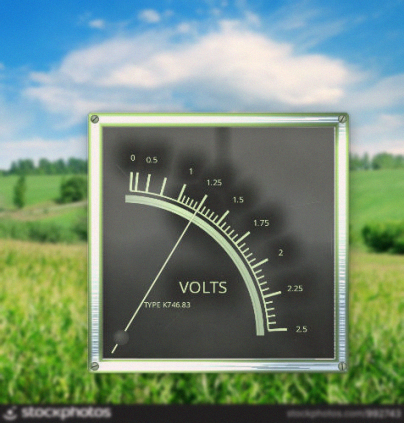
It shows 1.25V
